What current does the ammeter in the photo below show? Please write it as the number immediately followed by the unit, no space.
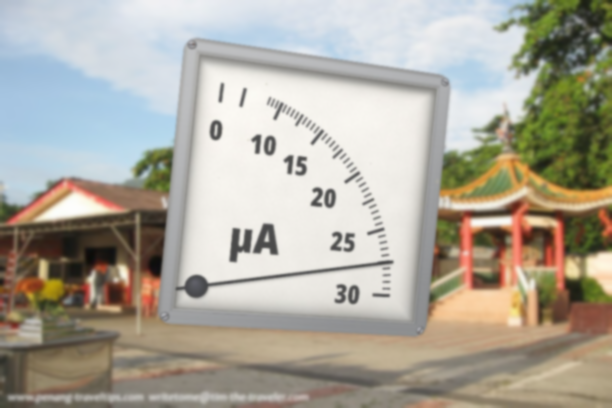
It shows 27.5µA
